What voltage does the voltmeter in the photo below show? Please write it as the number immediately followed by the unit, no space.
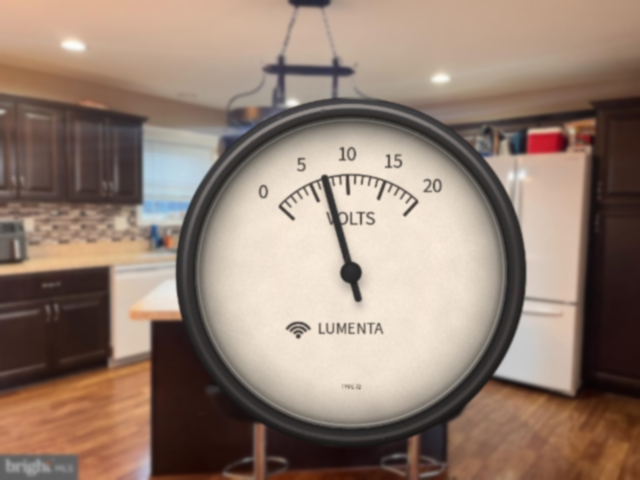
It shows 7V
